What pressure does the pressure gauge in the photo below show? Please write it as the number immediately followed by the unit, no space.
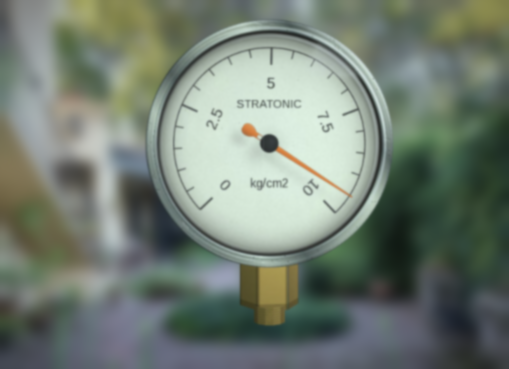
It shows 9.5kg/cm²
